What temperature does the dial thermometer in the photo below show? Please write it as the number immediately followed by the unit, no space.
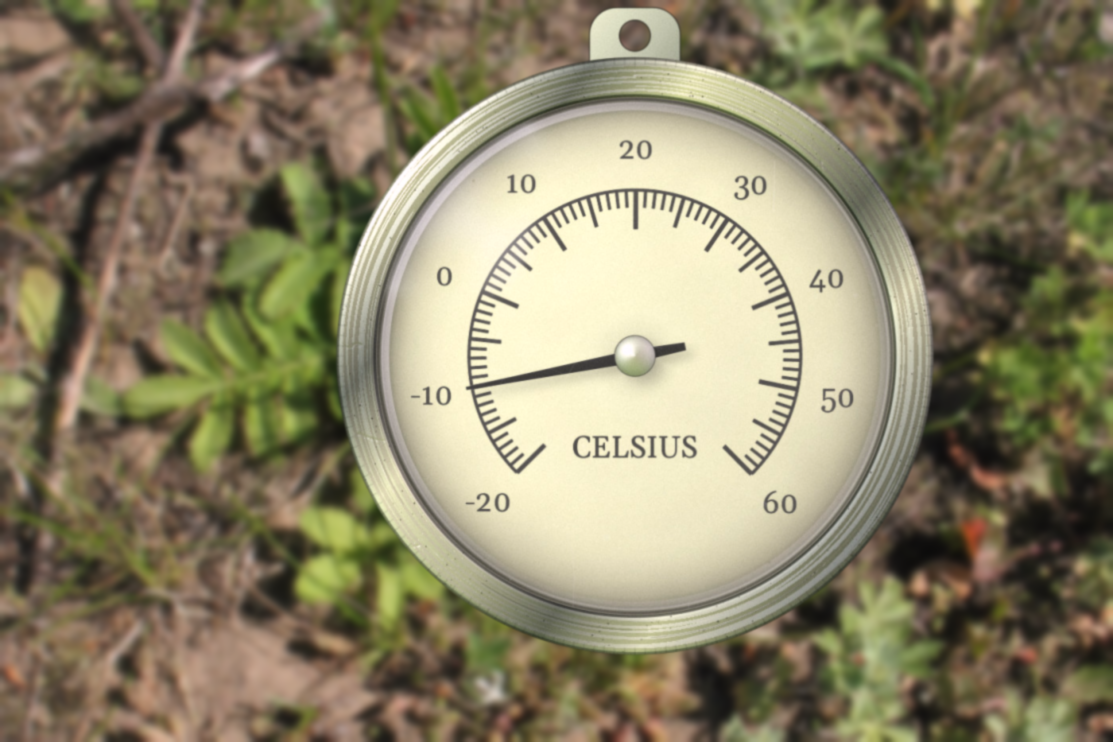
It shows -10°C
